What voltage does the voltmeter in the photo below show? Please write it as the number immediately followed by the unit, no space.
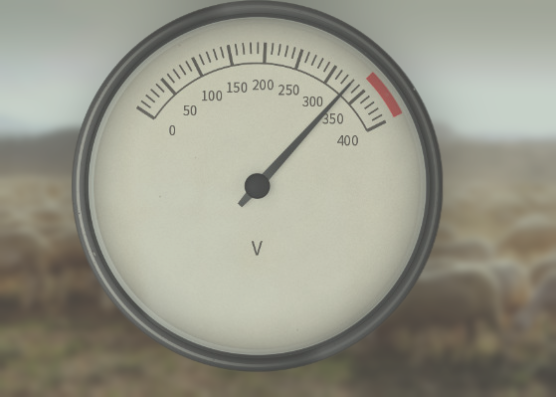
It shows 330V
